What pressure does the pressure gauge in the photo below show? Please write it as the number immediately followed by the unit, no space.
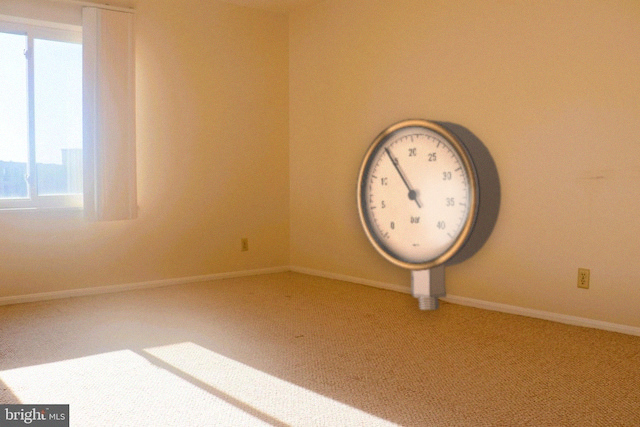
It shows 15bar
